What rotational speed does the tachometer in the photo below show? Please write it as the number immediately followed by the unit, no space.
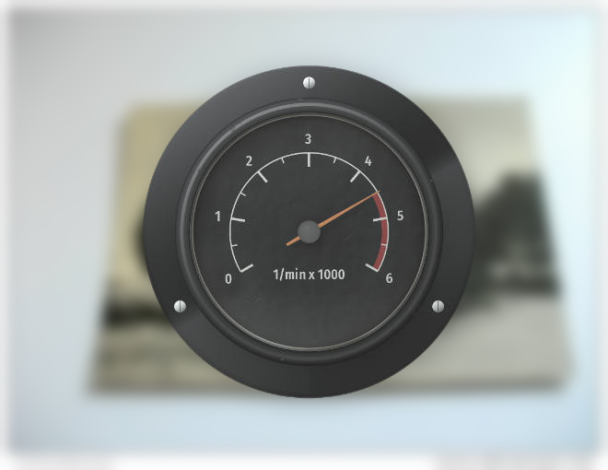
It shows 4500rpm
